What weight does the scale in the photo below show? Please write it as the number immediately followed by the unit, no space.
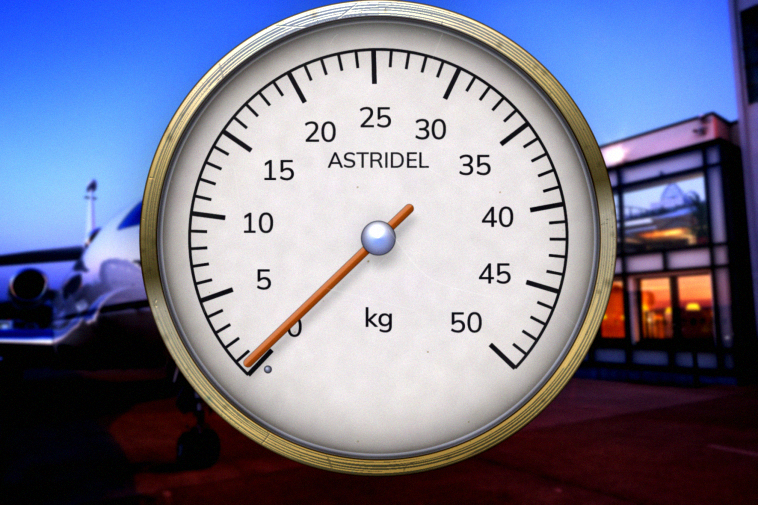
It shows 0.5kg
